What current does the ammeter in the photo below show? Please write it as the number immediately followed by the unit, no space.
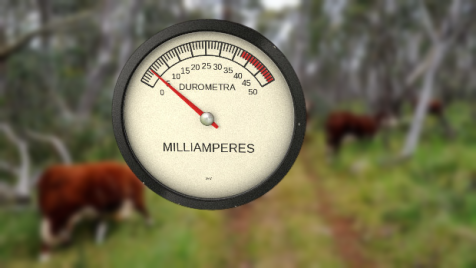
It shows 5mA
